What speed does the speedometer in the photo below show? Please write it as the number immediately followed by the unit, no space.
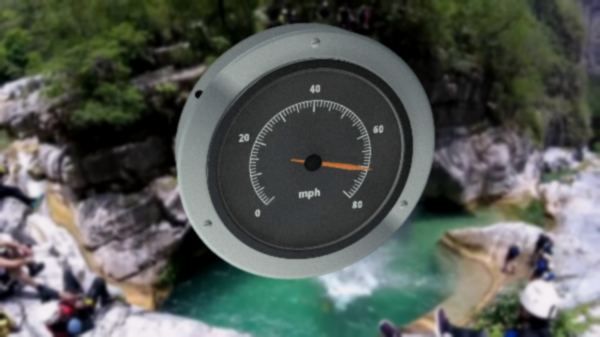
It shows 70mph
